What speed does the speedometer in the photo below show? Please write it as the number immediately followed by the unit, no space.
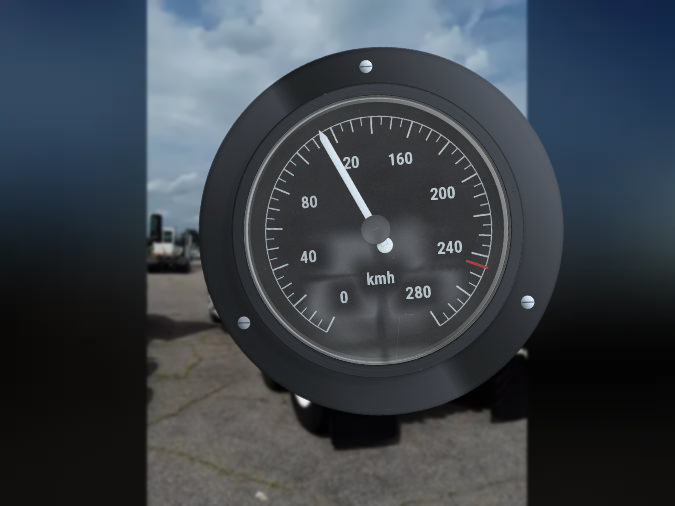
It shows 115km/h
